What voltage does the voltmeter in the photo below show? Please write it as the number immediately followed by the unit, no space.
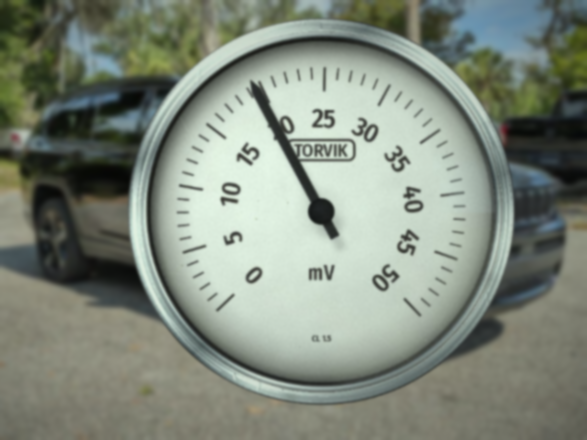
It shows 19.5mV
